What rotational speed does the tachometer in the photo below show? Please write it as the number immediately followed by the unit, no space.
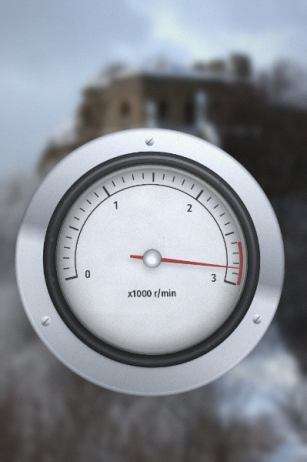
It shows 2850rpm
